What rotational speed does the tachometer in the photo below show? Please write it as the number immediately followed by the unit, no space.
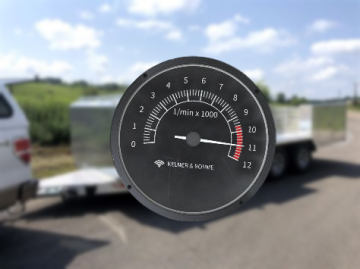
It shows 11000rpm
